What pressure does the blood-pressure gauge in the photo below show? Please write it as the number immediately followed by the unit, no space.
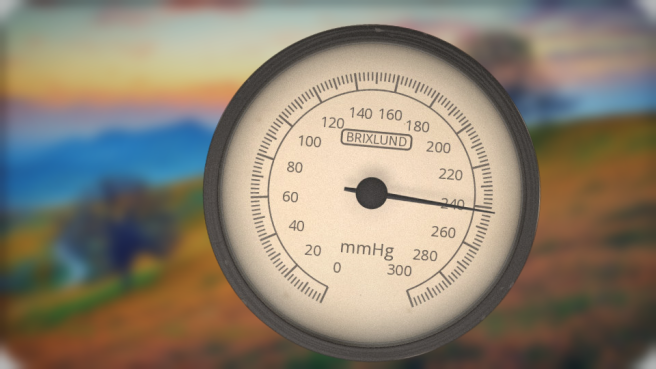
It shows 242mmHg
